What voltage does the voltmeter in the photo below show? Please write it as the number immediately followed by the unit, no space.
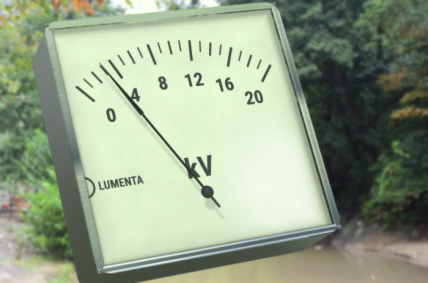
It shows 3kV
